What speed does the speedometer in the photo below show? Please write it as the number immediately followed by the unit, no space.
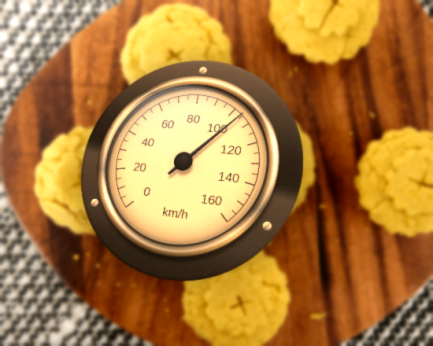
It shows 105km/h
